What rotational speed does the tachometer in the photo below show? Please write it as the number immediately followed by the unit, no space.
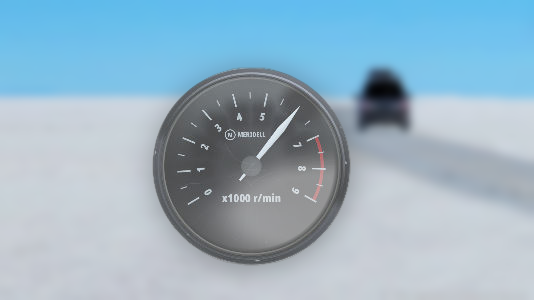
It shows 6000rpm
